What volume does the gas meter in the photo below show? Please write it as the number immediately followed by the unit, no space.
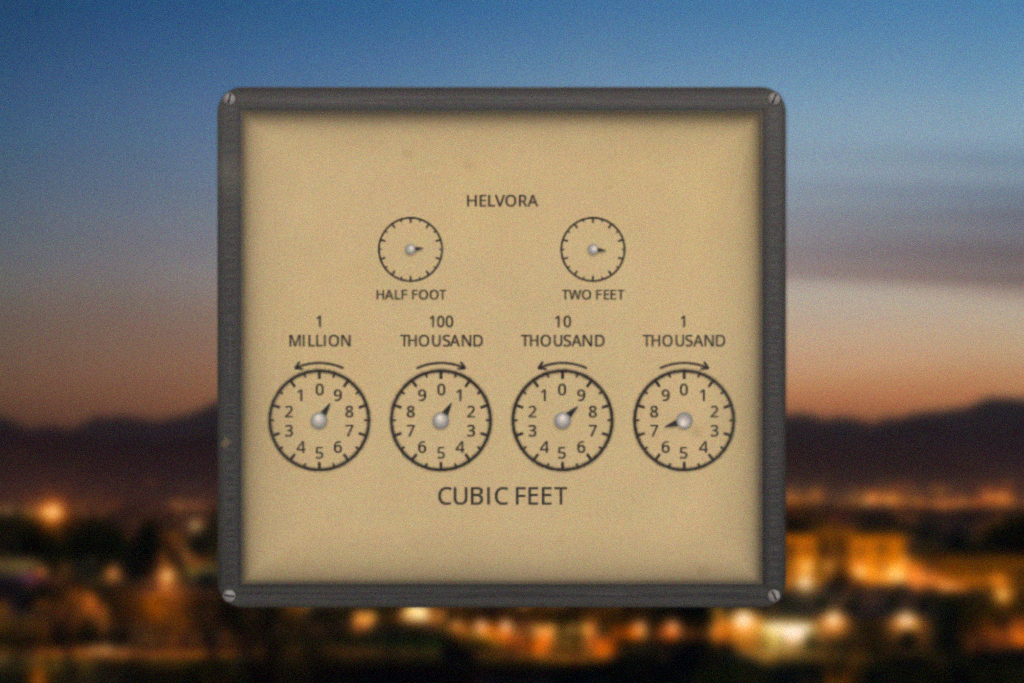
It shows 908700ft³
